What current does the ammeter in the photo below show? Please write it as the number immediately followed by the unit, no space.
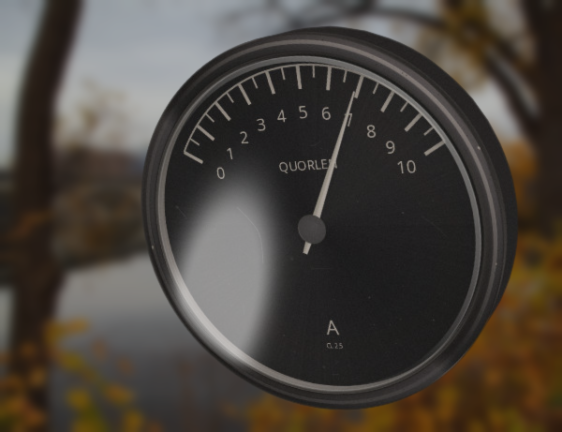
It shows 7A
